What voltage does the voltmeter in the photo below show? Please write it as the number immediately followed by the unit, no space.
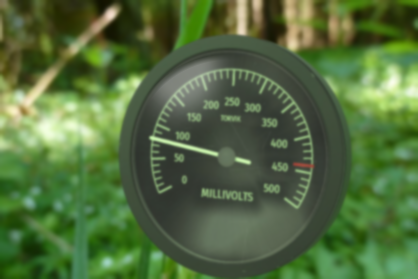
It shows 80mV
